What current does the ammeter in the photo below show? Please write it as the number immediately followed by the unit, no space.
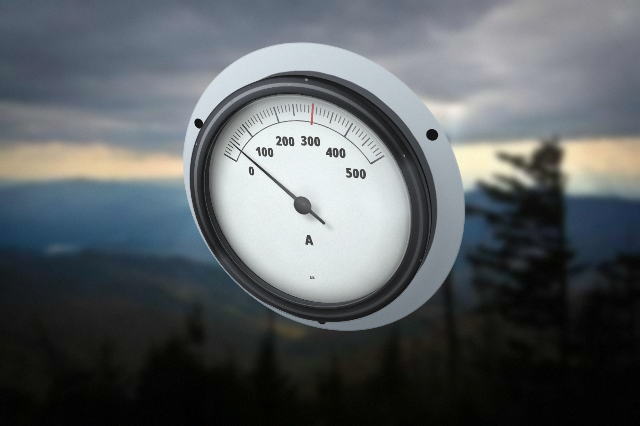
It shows 50A
